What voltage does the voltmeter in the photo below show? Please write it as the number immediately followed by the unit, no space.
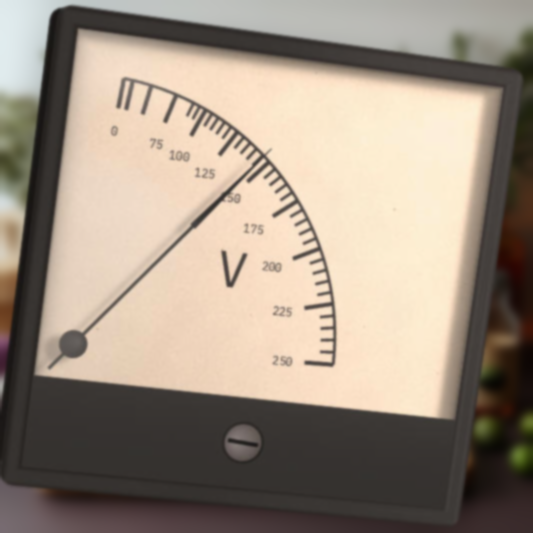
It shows 145V
